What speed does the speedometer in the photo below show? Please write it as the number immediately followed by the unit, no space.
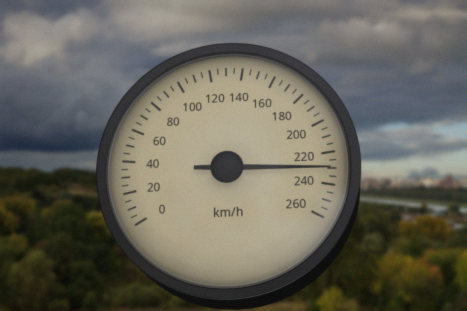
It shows 230km/h
